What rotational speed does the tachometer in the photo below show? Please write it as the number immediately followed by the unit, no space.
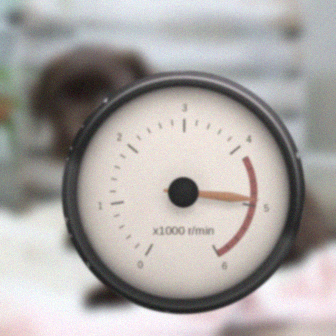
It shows 4900rpm
